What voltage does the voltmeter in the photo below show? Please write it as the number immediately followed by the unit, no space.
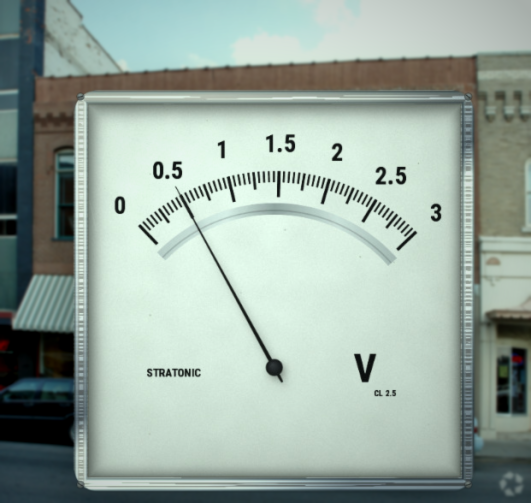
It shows 0.5V
